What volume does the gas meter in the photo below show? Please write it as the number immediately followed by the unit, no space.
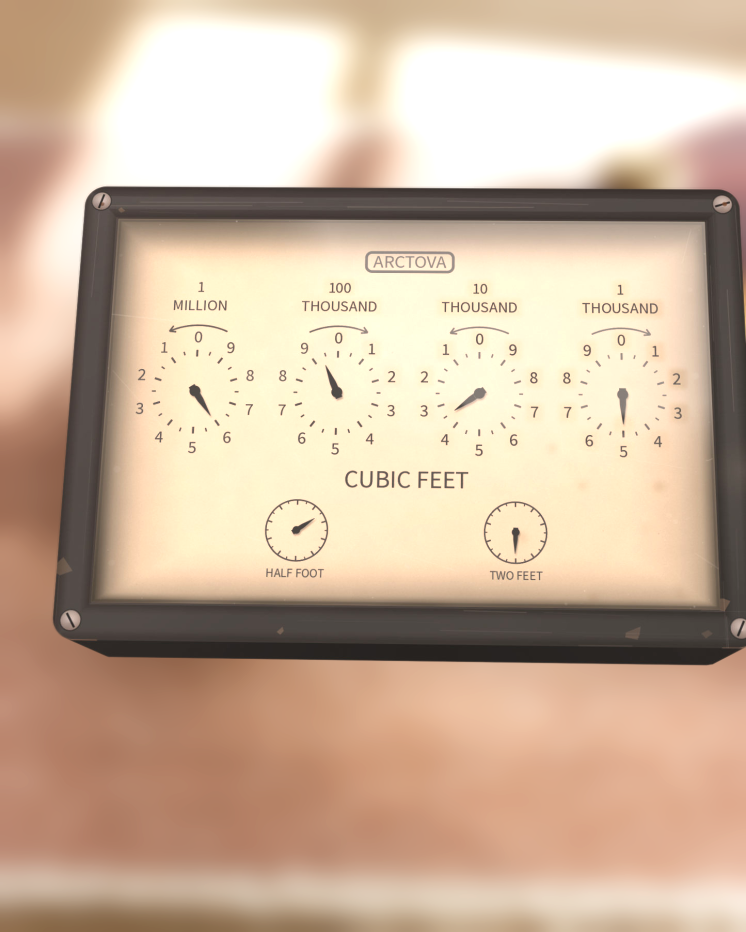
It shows 593500ft³
